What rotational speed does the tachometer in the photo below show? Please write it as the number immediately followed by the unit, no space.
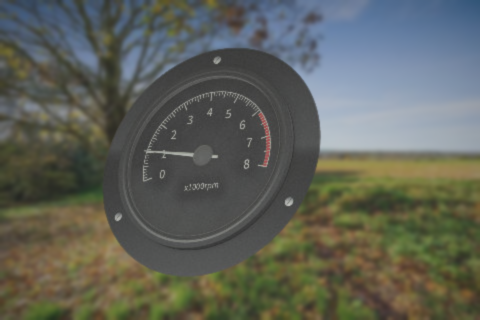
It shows 1000rpm
